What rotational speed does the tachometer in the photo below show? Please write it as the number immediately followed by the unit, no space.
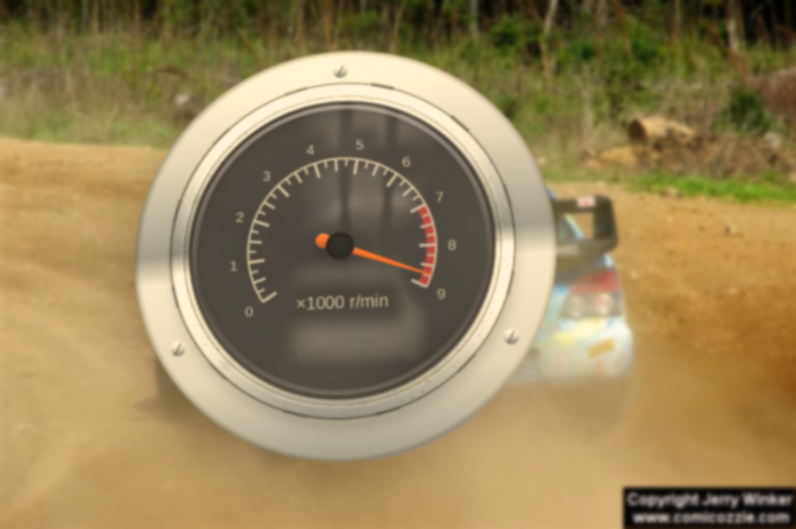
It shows 8750rpm
